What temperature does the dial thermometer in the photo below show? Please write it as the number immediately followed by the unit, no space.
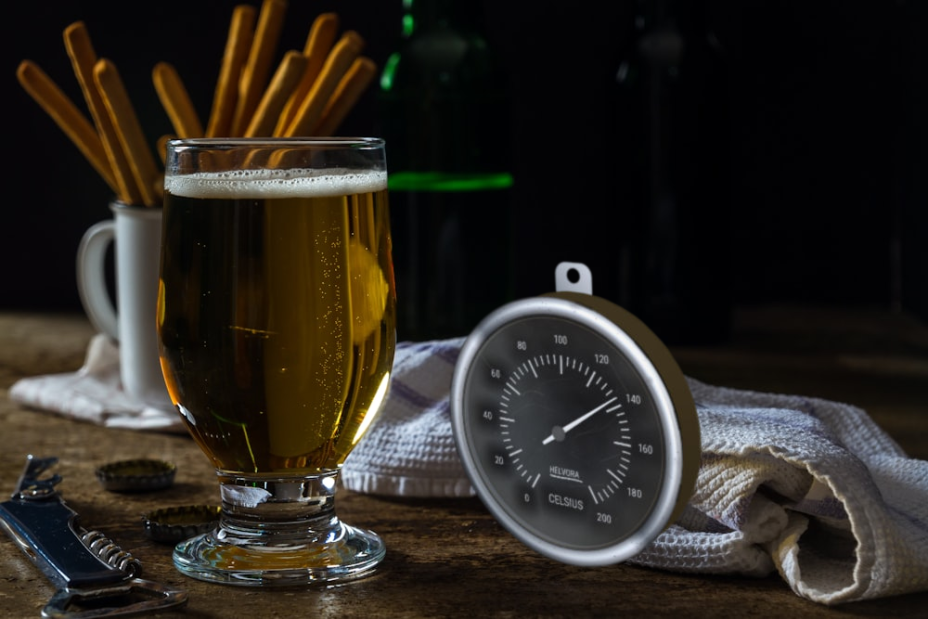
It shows 136°C
